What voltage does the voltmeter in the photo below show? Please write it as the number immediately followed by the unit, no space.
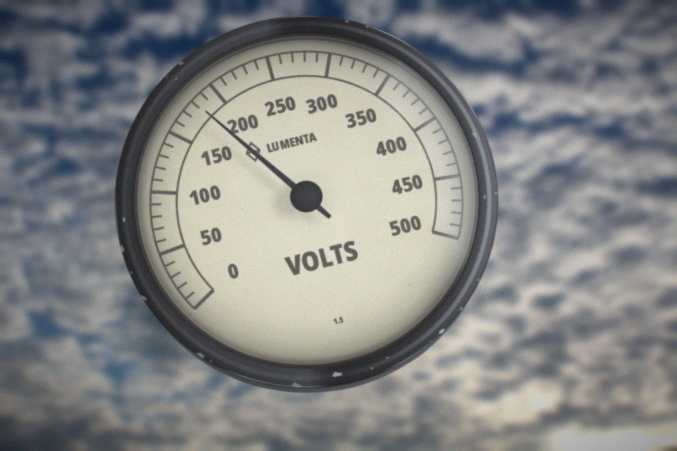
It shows 180V
